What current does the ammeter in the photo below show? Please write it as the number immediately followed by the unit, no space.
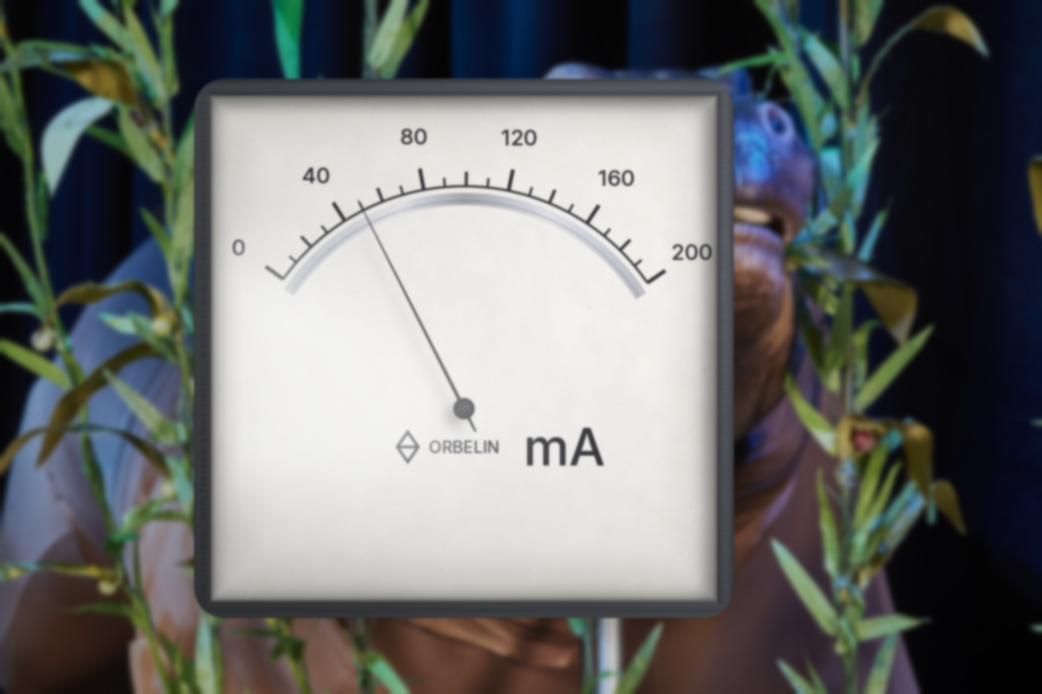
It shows 50mA
